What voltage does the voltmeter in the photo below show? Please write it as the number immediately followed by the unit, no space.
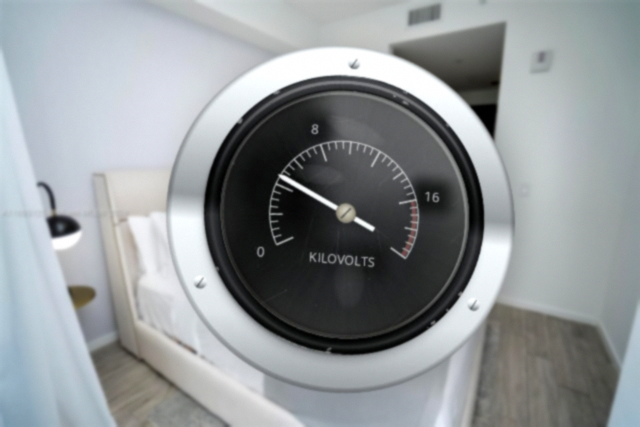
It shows 4.5kV
